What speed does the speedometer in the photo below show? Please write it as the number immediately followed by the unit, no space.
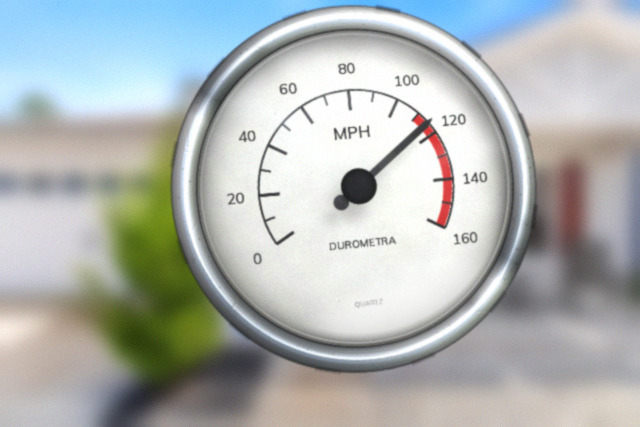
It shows 115mph
